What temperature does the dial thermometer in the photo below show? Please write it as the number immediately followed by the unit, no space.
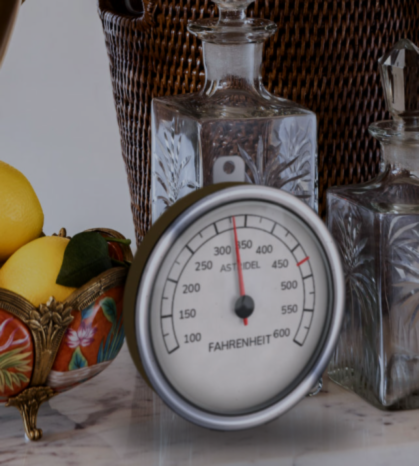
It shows 325°F
